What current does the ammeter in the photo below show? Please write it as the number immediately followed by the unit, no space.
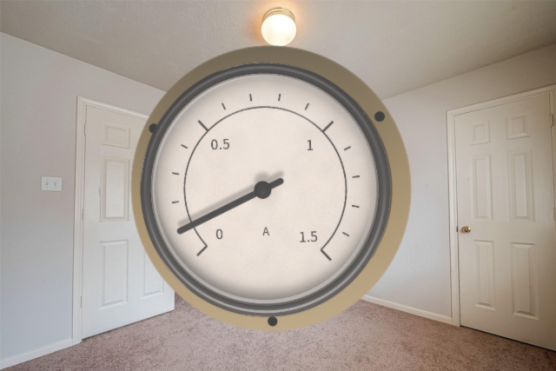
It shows 0.1A
